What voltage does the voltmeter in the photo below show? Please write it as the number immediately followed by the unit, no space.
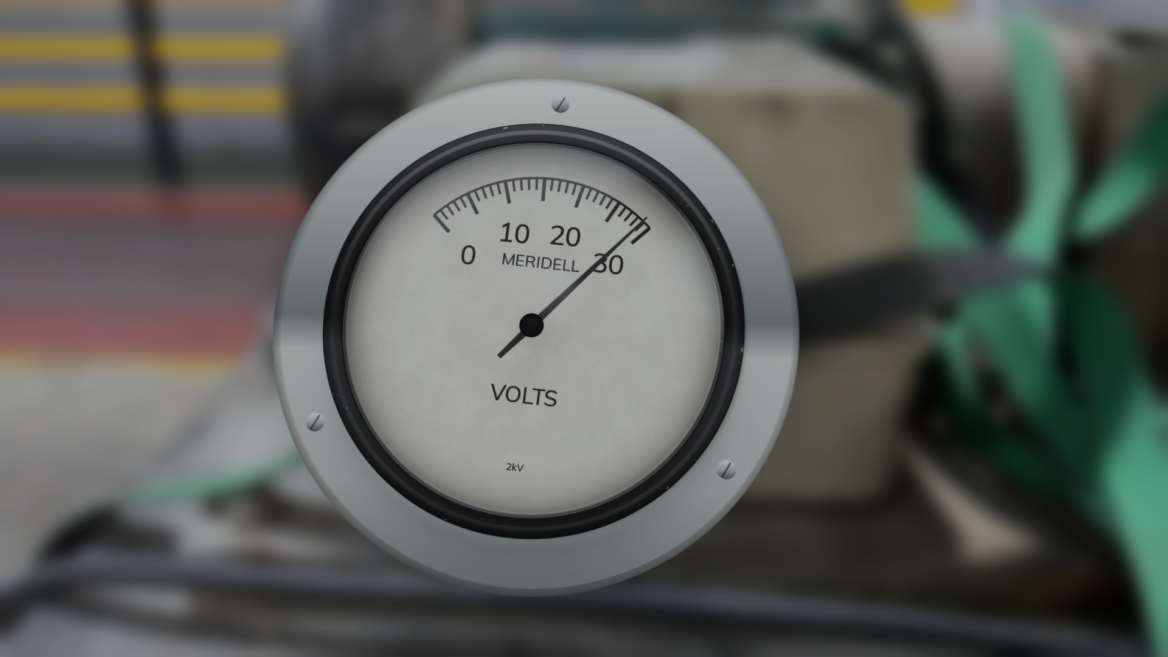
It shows 29V
